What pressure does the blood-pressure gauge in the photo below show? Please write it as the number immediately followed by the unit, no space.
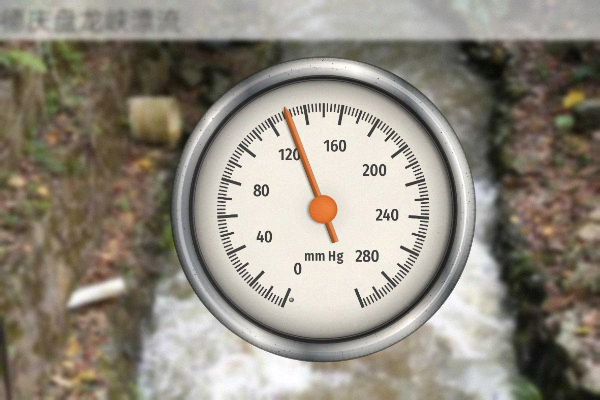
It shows 130mmHg
